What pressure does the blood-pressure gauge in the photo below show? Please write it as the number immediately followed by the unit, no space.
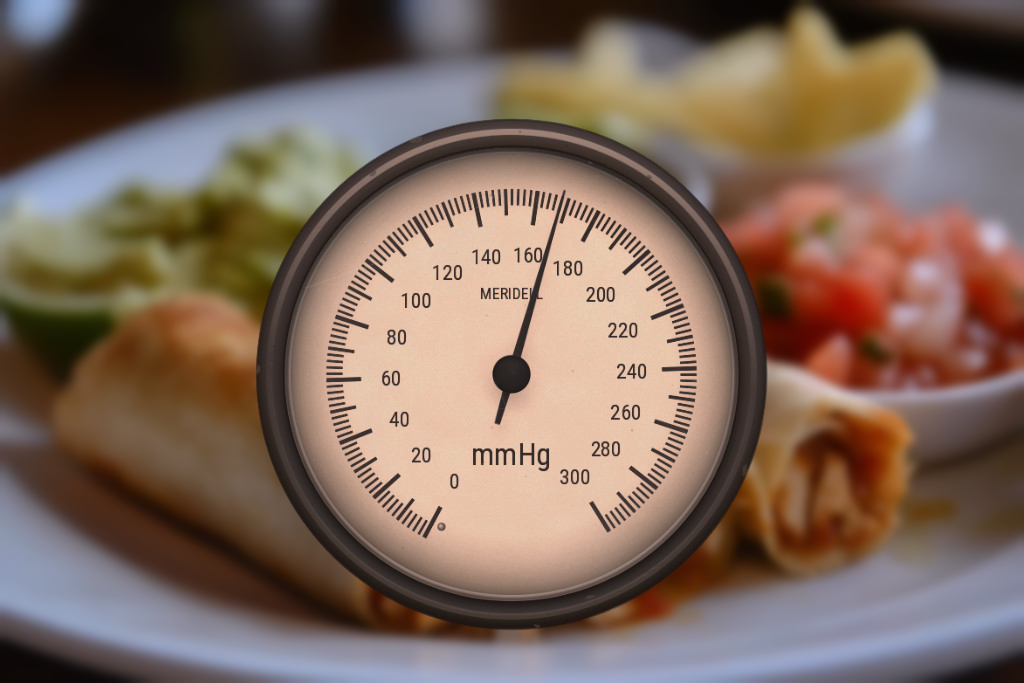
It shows 168mmHg
